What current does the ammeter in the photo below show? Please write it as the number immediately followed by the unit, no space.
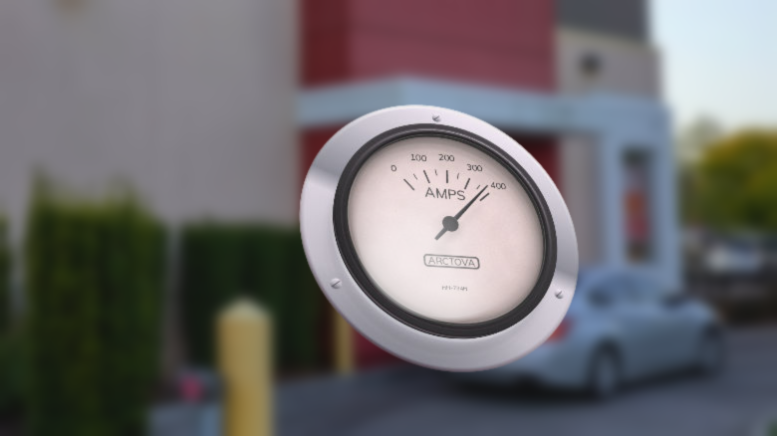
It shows 375A
